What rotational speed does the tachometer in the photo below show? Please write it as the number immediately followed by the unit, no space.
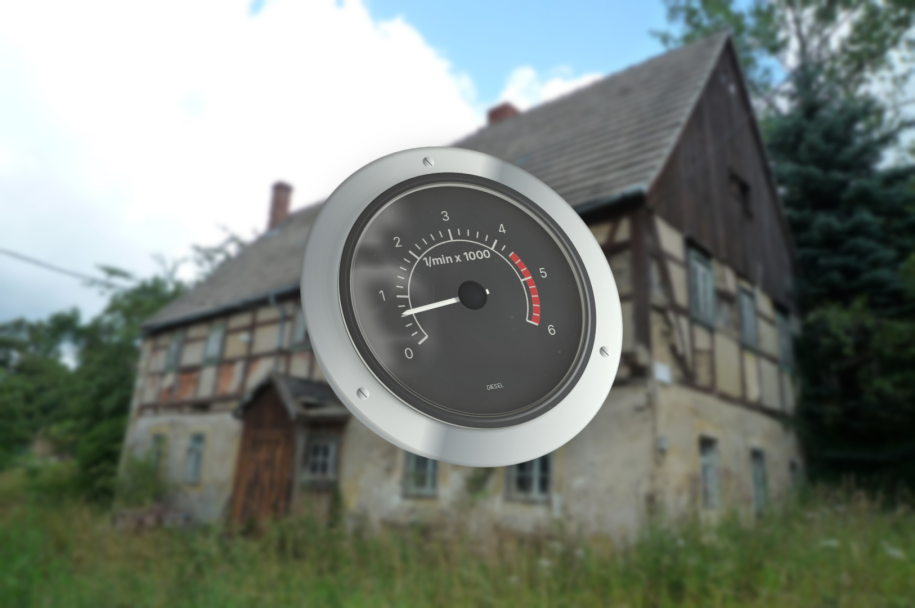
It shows 600rpm
